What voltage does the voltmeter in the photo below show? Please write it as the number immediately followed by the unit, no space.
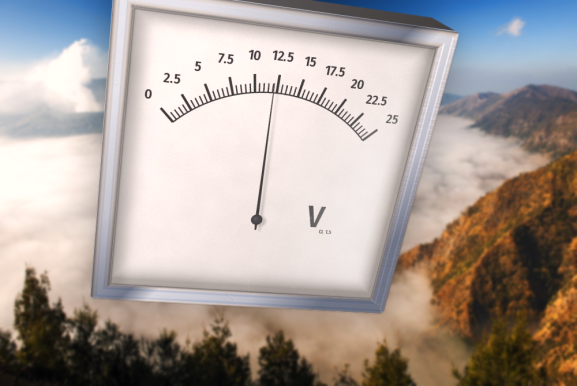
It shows 12V
